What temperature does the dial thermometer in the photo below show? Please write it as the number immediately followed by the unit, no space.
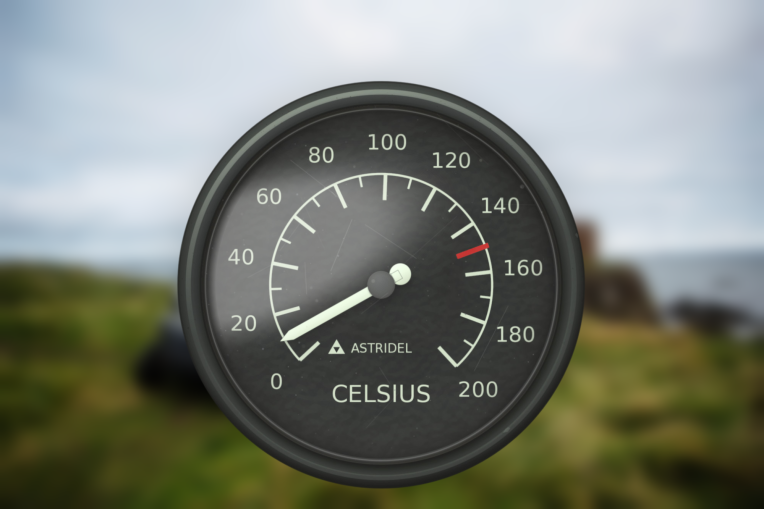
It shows 10°C
